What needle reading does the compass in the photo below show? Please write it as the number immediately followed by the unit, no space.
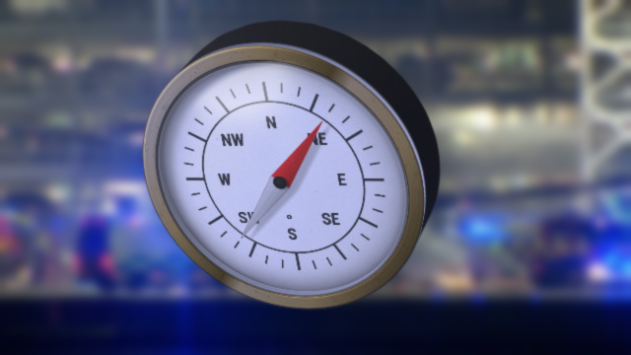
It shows 40°
